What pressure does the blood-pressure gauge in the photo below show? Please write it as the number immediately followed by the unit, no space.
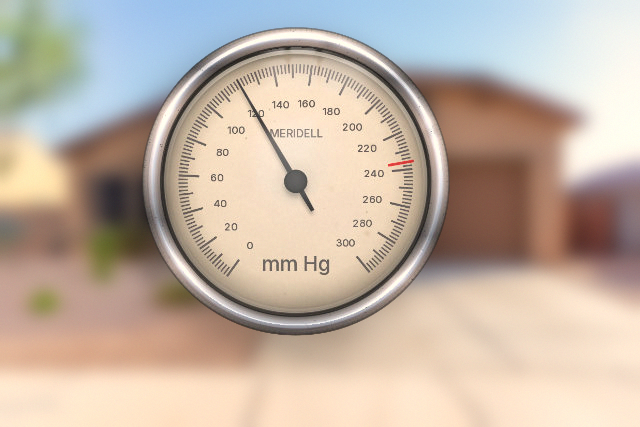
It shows 120mmHg
